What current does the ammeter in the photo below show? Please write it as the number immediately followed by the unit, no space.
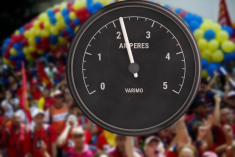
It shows 2.2A
